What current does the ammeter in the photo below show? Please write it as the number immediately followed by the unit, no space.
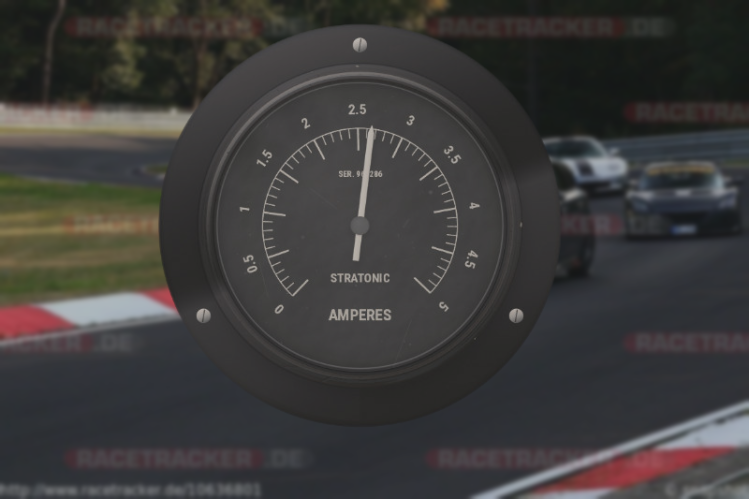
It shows 2.65A
